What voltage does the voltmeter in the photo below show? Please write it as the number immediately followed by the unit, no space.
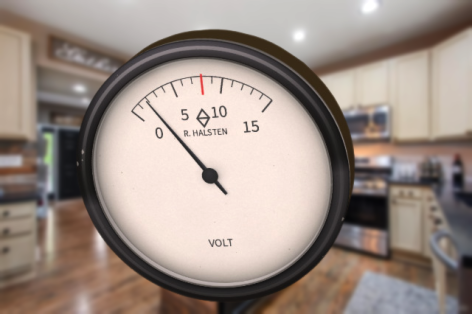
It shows 2V
